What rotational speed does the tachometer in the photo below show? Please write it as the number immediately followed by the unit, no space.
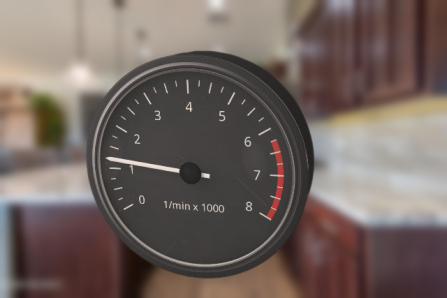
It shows 1250rpm
